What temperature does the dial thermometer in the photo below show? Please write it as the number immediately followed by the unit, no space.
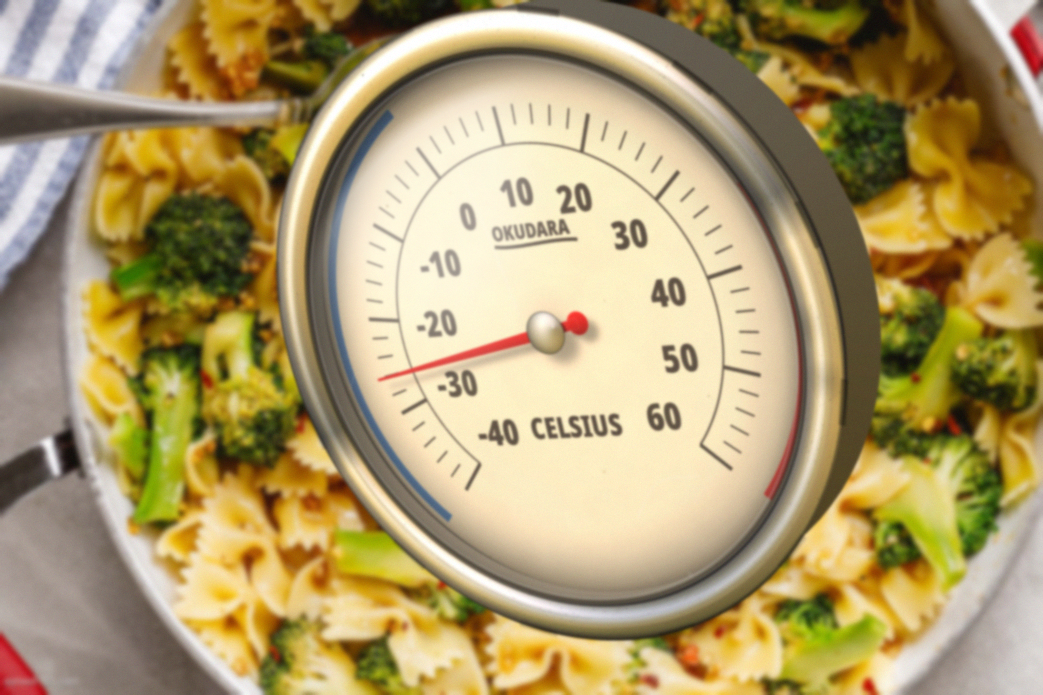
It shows -26°C
